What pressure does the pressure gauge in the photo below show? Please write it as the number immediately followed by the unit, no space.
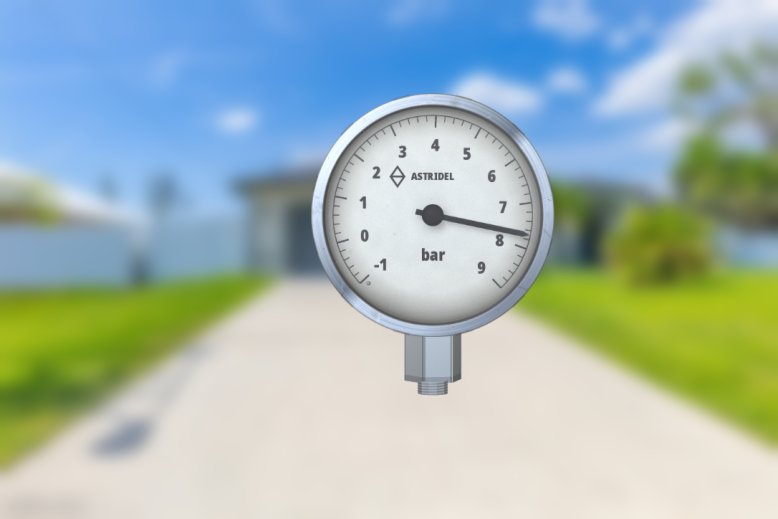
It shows 7.7bar
